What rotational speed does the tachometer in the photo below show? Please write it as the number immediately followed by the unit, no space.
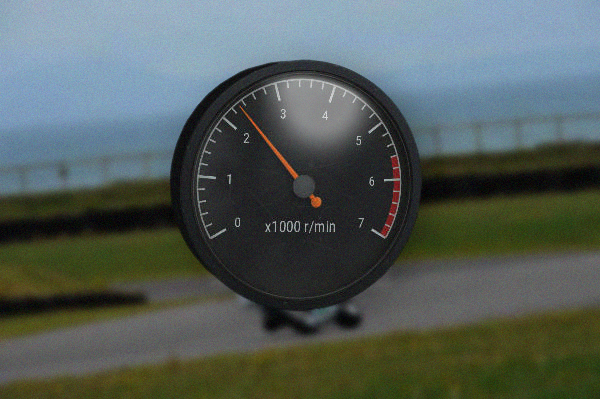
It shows 2300rpm
